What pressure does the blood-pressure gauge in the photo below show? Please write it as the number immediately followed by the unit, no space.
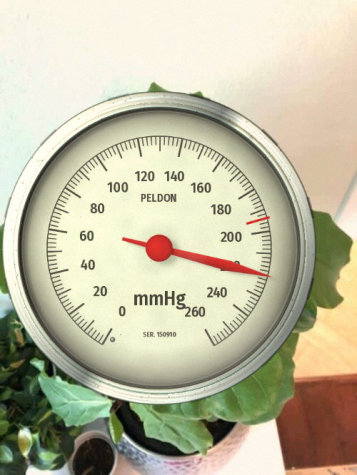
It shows 220mmHg
